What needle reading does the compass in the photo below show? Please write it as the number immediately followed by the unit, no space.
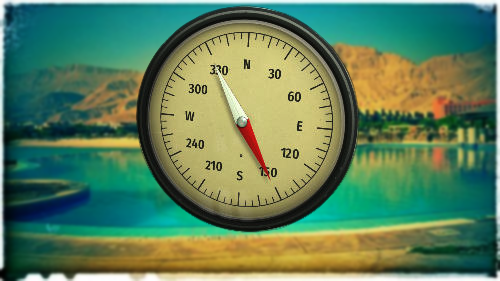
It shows 150°
